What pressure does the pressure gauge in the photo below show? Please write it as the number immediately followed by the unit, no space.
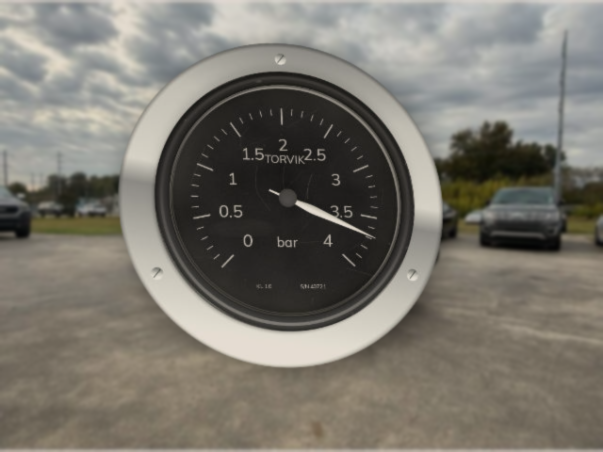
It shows 3.7bar
